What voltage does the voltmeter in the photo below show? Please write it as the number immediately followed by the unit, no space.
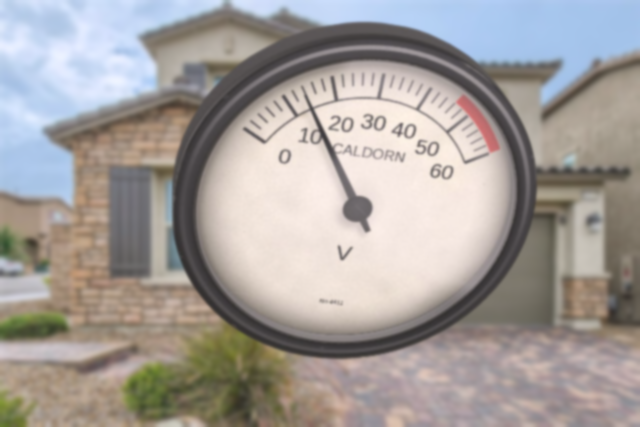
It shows 14V
